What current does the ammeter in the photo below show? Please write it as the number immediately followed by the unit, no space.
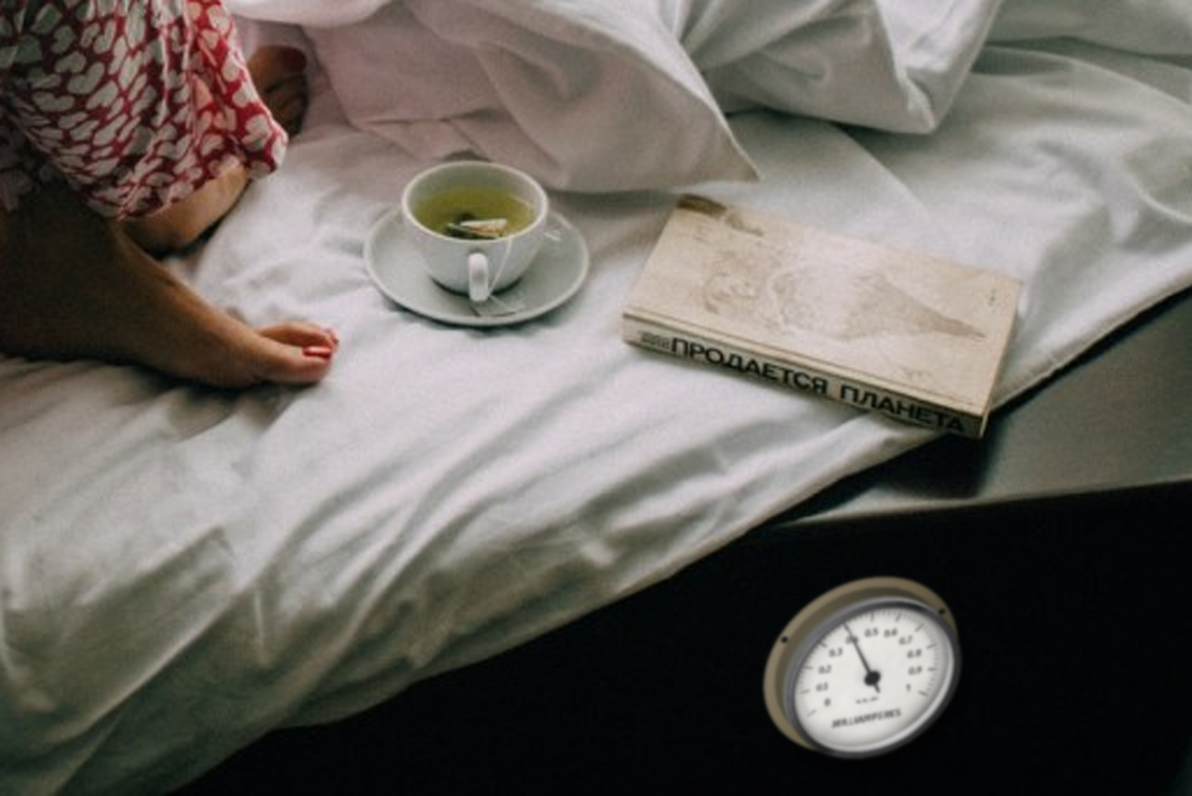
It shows 0.4mA
